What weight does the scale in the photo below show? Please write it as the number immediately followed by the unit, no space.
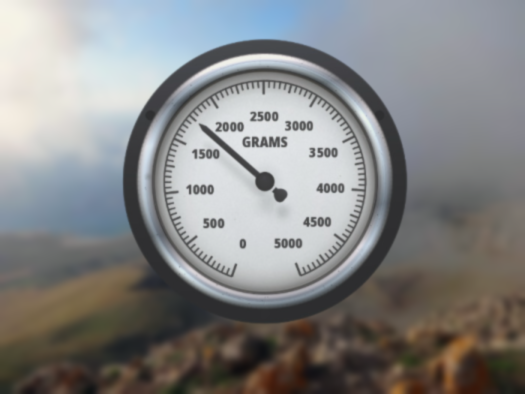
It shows 1750g
